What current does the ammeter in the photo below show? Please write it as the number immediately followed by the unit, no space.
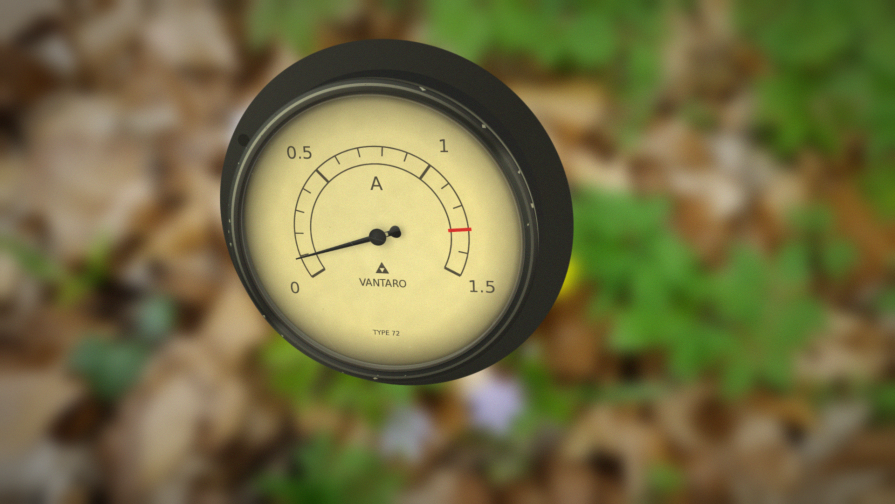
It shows 0.1A
